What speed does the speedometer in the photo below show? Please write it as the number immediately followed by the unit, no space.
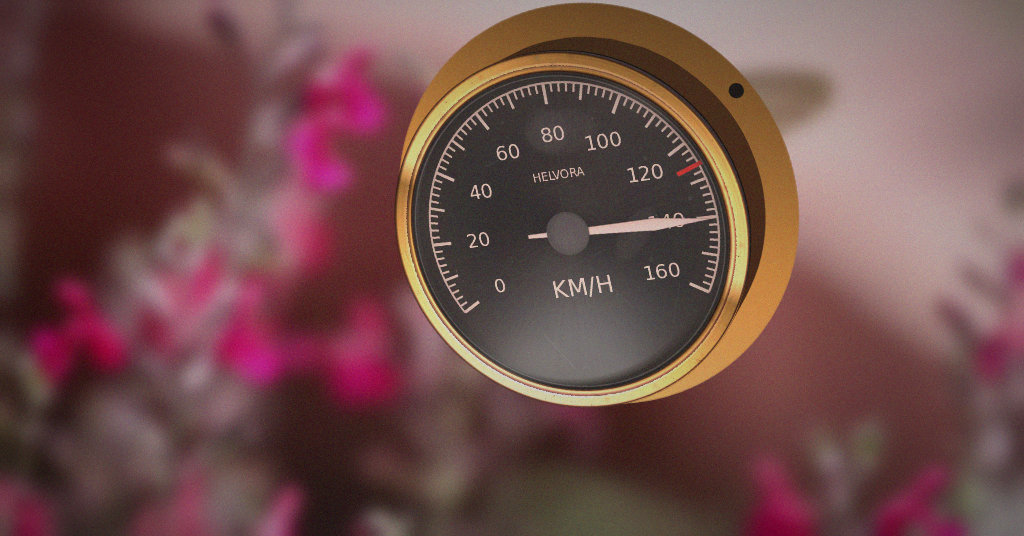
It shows 140km/h
